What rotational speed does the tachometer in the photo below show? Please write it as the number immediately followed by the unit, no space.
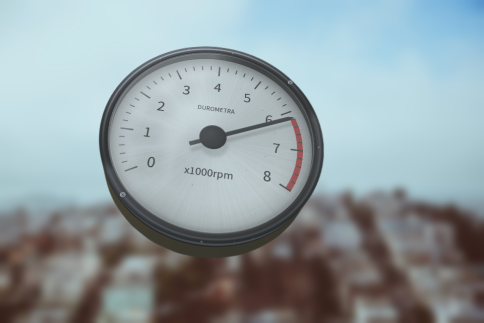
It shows 6200rpm
